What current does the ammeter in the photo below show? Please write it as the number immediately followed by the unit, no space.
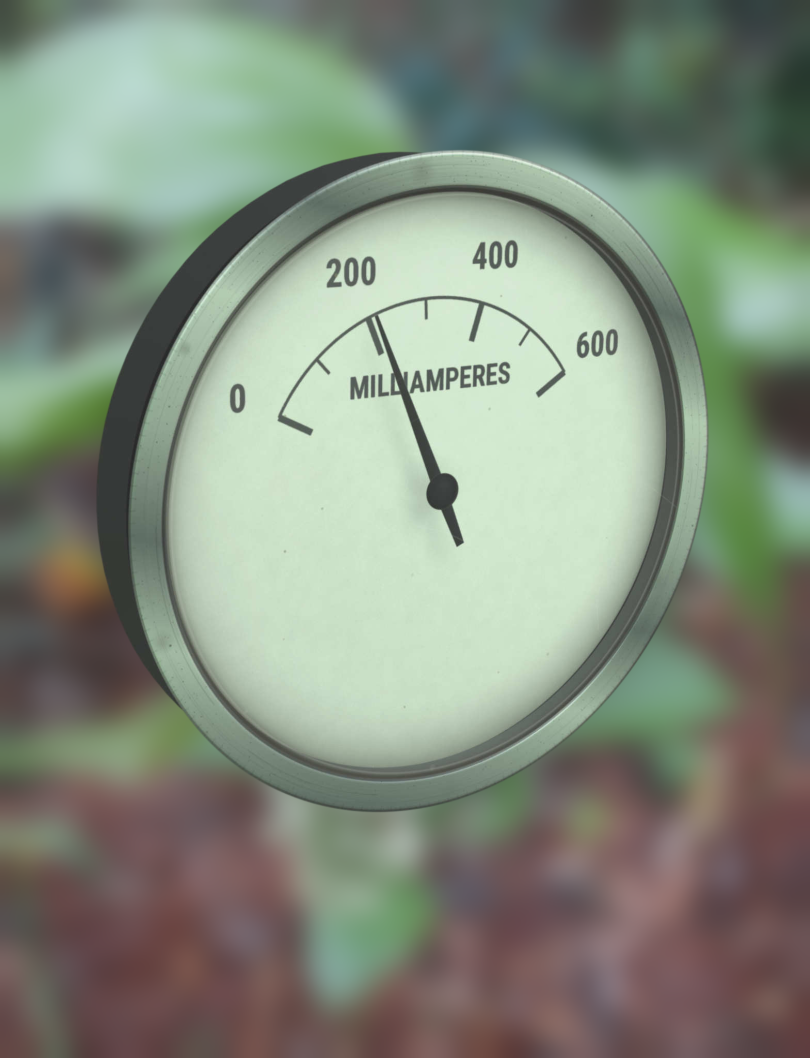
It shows 200mA
